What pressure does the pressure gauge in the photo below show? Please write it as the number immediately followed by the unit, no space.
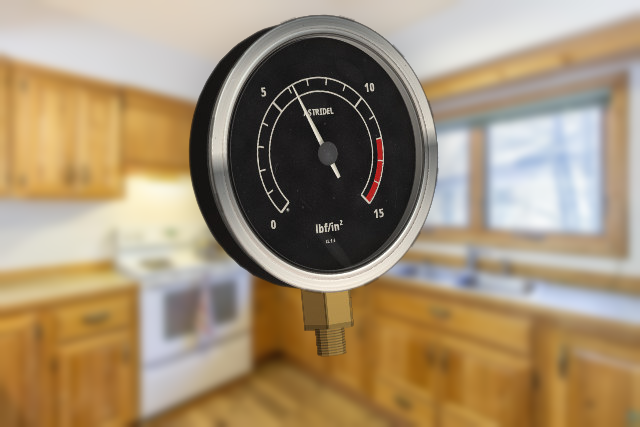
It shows 6psi
